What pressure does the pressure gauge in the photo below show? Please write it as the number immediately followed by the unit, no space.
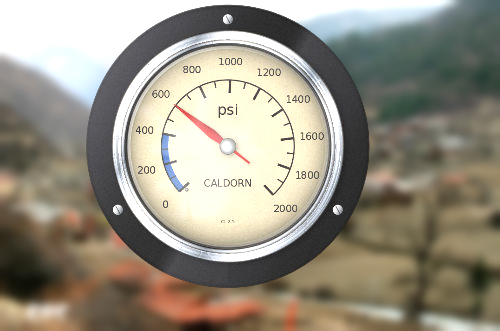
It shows 600psi
